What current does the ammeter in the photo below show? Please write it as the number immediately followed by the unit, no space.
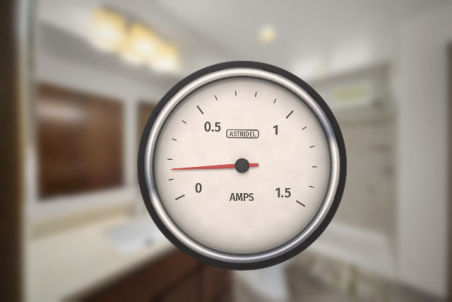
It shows 0.15A
